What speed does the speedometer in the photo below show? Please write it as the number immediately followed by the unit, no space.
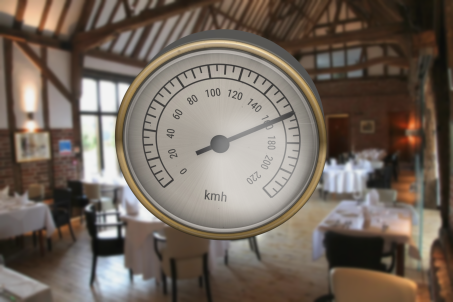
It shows 160km/h
